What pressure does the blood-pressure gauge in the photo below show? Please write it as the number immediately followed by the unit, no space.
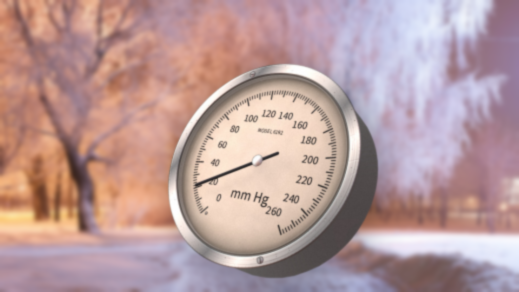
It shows 20mmHg
